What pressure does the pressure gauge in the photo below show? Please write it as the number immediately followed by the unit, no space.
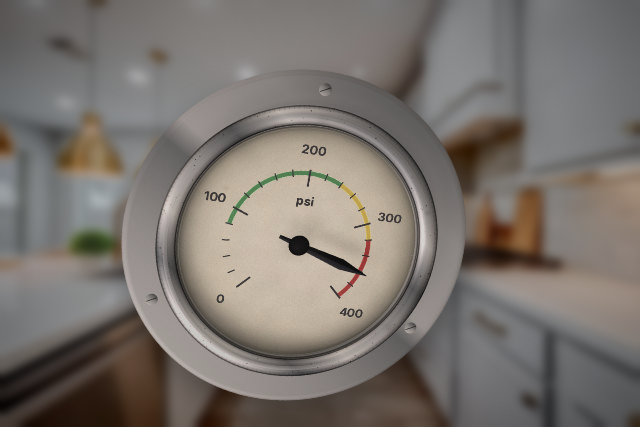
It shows 360psi
